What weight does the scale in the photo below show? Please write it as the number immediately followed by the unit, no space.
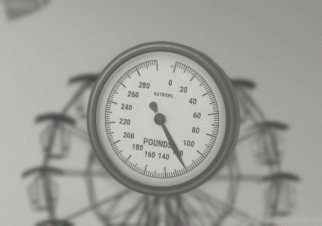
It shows 120lb
